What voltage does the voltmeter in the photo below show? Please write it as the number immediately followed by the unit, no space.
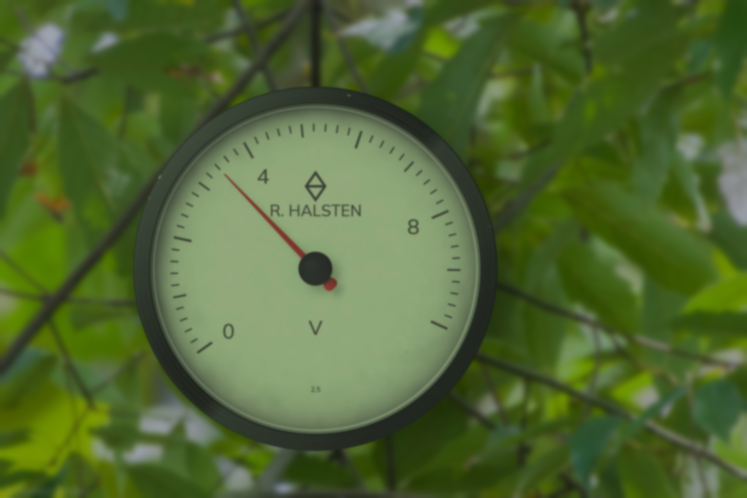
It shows 3.4V
